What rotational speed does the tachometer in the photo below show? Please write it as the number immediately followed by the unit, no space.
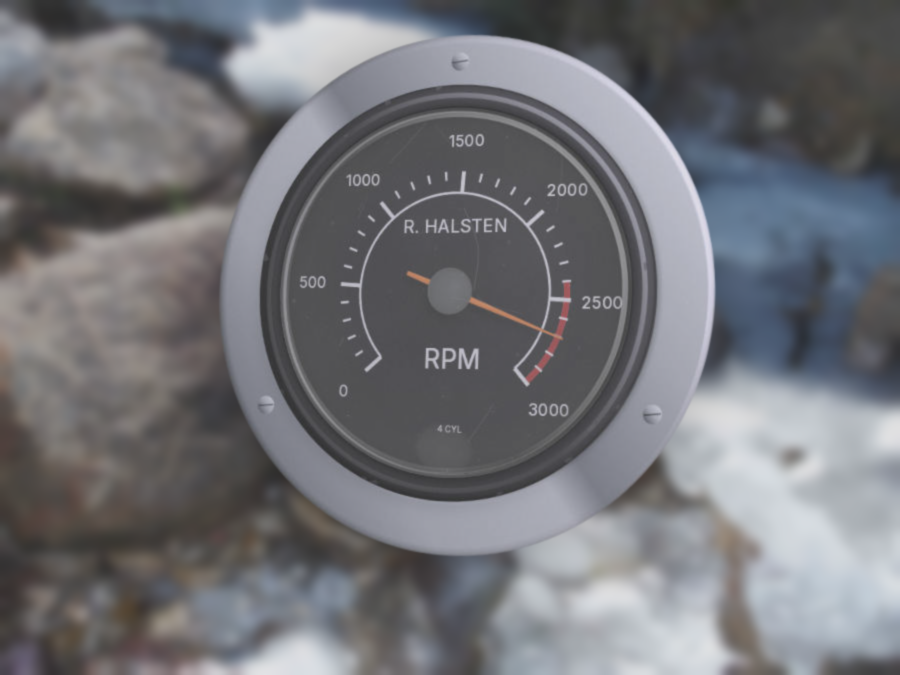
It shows 2700rpm
